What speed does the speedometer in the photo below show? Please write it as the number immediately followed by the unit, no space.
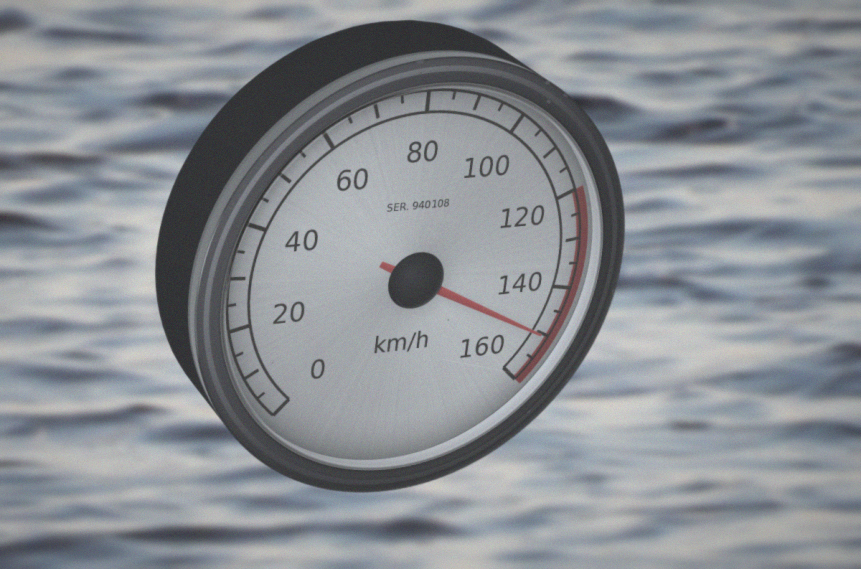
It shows 150km/h
